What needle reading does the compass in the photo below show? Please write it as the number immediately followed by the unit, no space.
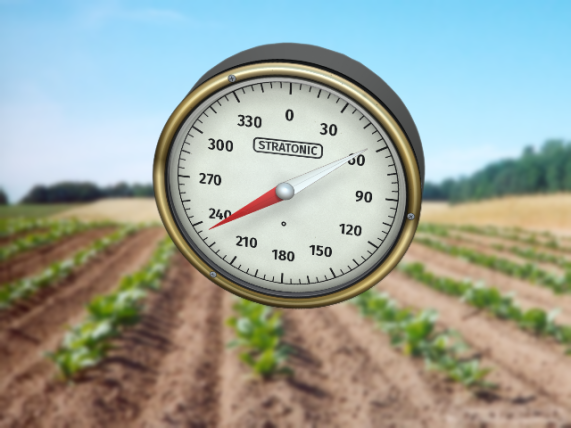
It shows 235°
